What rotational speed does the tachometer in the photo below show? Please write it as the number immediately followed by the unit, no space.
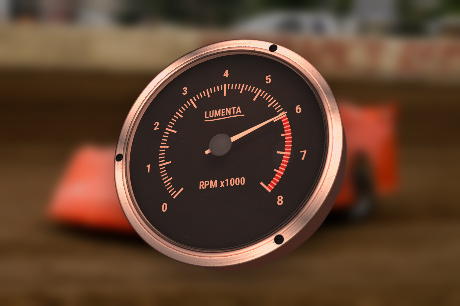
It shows 6000rpm
